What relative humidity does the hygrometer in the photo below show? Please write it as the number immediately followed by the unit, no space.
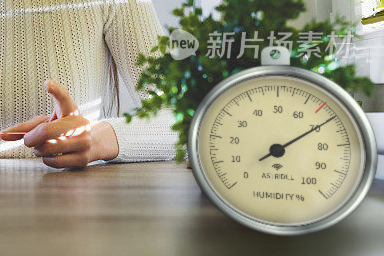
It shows 70%
